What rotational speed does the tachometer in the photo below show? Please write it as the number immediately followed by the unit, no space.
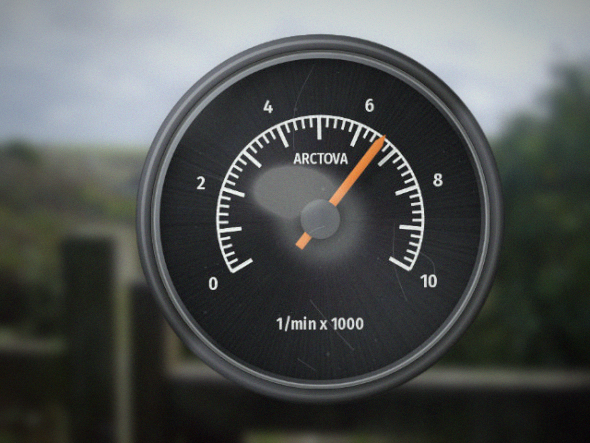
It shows 6600rpm
